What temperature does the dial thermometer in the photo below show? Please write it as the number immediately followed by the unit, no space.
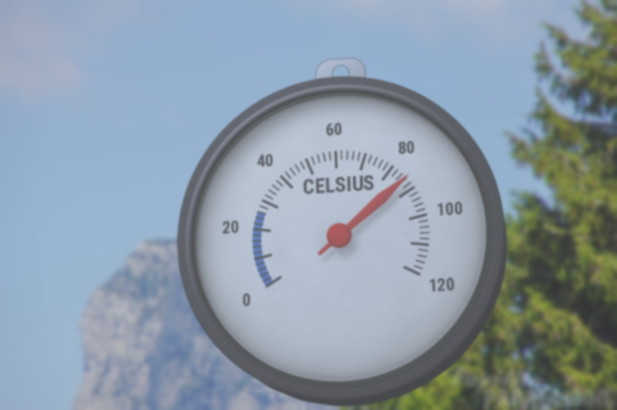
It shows 86°C
